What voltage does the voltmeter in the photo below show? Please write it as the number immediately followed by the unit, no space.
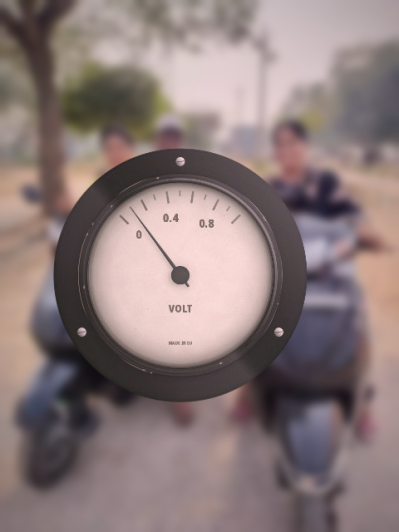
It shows 0.1V
